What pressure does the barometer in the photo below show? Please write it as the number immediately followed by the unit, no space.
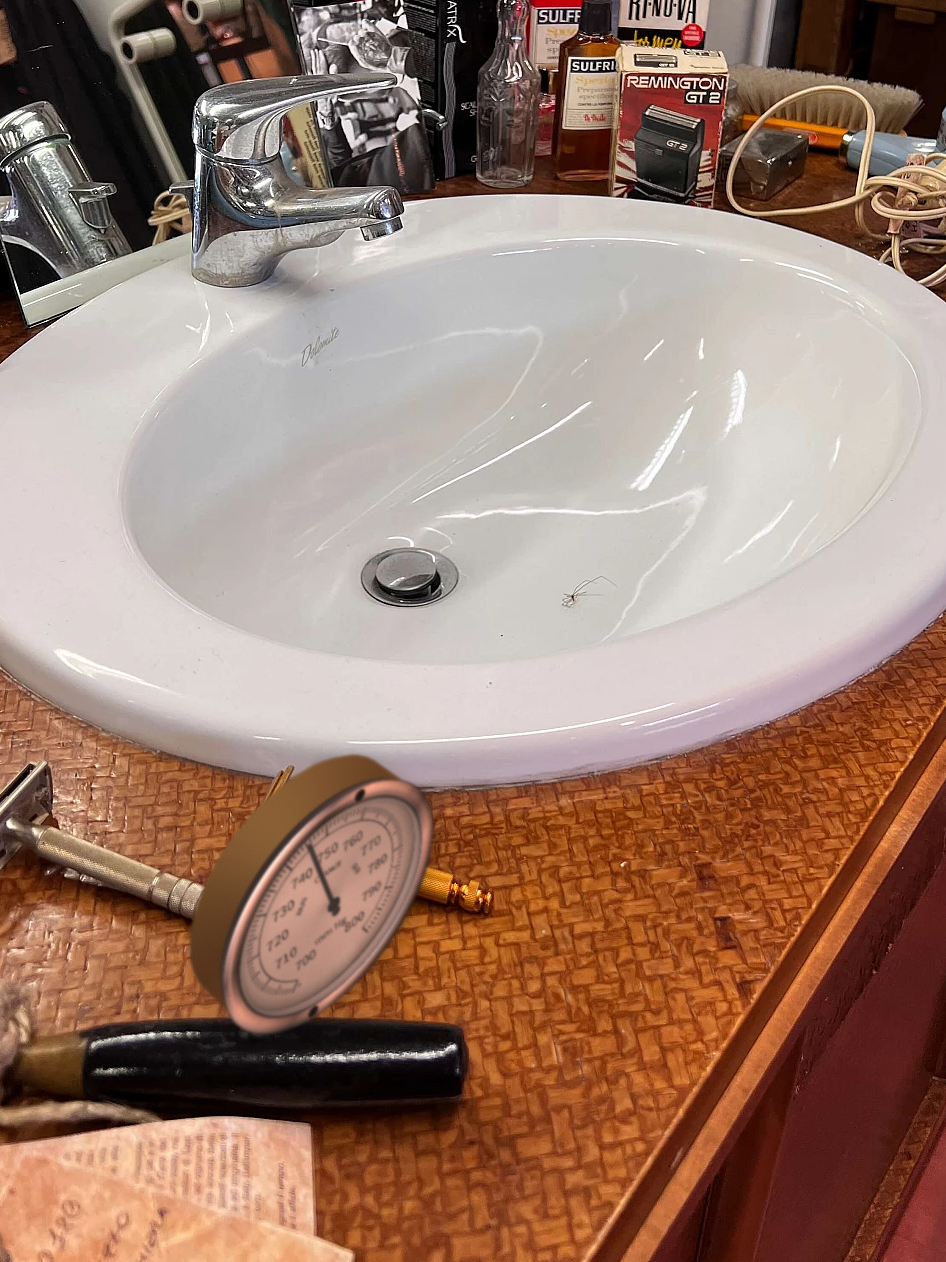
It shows 745mmHg
